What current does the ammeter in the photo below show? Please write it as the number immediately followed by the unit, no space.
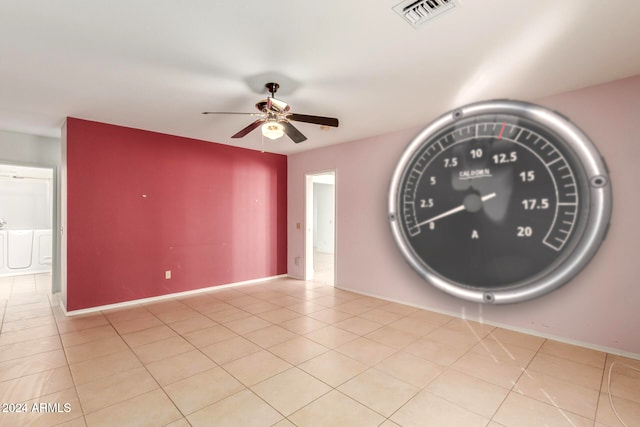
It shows 0.5A
